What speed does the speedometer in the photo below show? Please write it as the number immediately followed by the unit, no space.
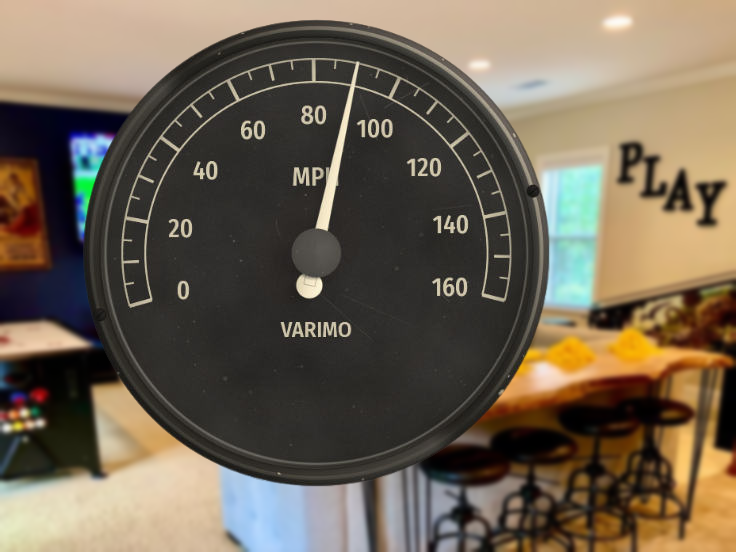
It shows 90mph
